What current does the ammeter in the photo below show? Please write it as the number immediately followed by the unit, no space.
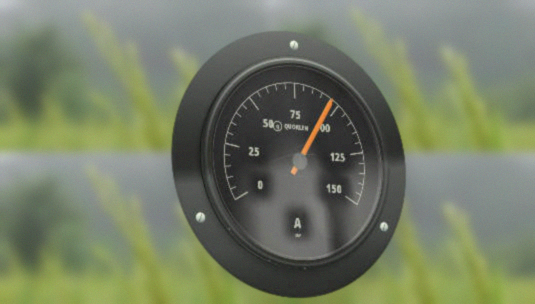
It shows 95A
